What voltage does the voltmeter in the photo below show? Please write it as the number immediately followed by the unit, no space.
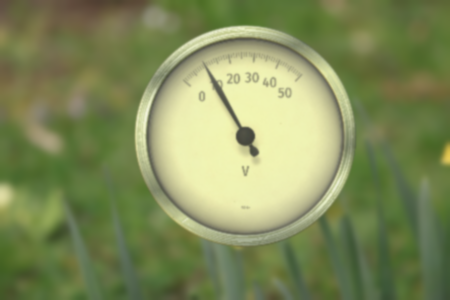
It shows 10V
